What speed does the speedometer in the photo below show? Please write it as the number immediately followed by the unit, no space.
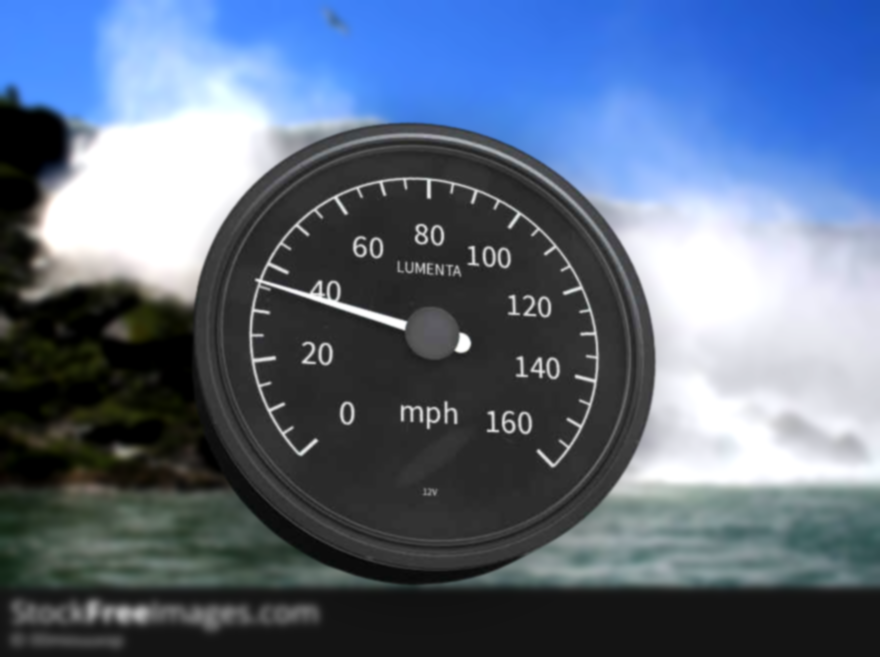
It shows 35mph
